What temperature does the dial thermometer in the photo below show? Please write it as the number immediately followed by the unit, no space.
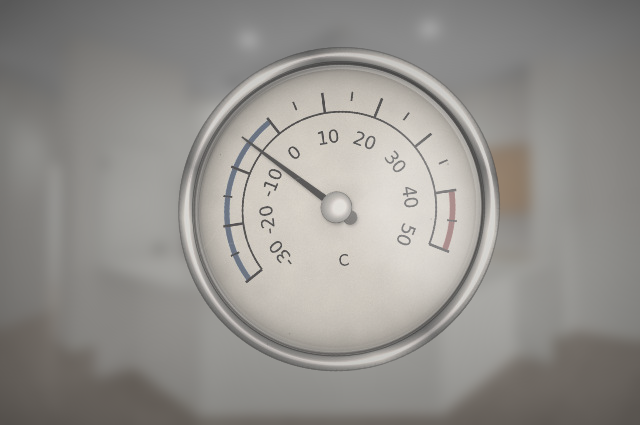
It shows -5°C
